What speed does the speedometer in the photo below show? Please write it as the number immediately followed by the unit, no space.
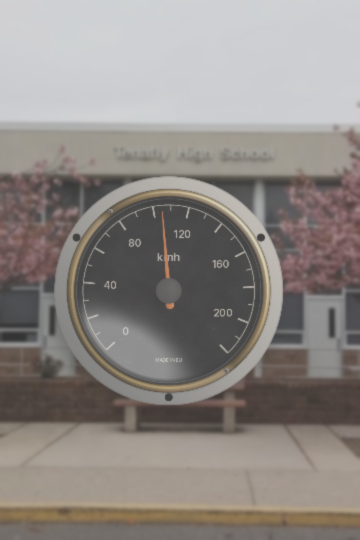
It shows 105km/h
